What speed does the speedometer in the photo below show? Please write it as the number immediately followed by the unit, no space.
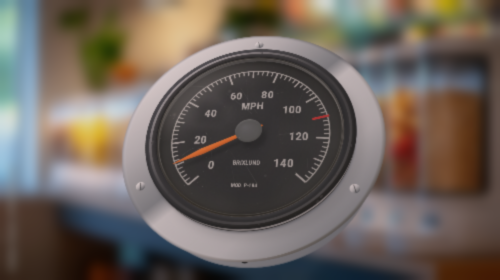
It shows 10mph
